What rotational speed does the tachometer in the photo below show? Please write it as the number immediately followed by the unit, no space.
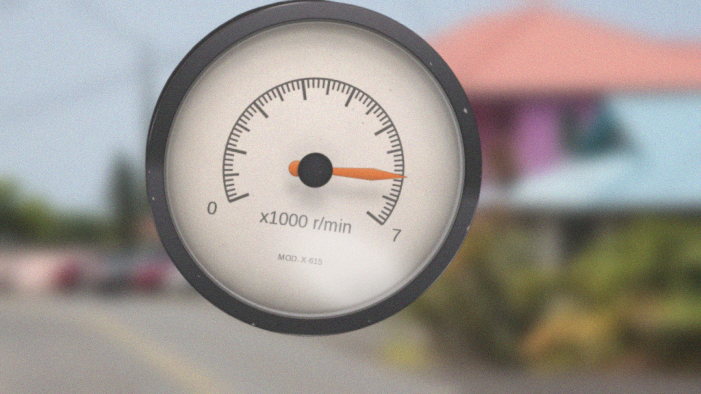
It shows 6000rpm
